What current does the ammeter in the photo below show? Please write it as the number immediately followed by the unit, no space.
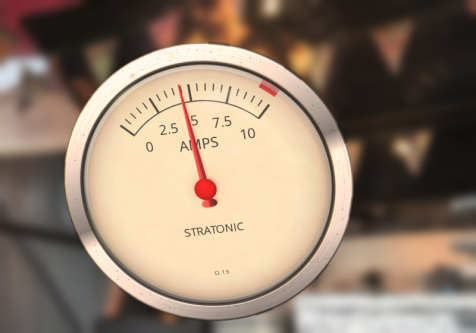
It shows 4.5A
